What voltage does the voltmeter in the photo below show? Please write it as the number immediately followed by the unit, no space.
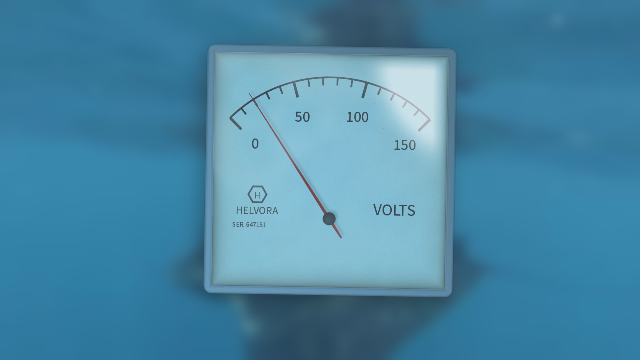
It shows 20V
